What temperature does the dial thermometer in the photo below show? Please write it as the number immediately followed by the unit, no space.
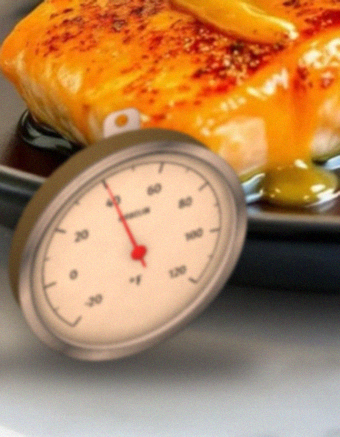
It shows 40°F
